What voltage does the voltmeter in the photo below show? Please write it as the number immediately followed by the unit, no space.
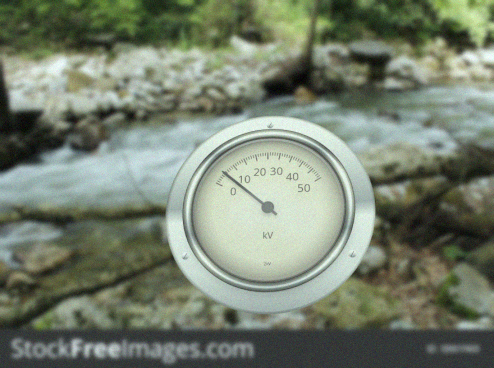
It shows 5kV
